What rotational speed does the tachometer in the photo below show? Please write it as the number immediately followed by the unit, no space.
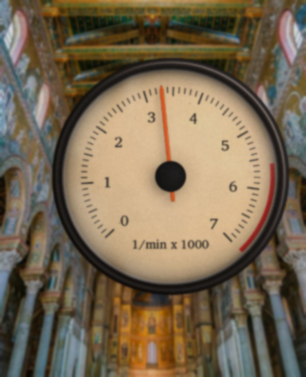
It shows 3300rpm
